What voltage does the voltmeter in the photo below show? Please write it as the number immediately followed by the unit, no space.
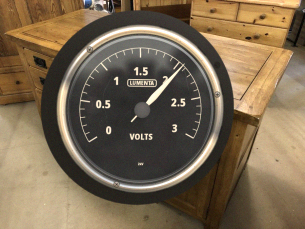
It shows 2.05V
